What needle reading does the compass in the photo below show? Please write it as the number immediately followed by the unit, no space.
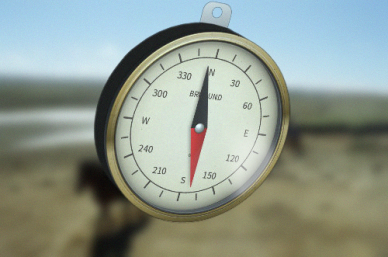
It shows 172.5°
